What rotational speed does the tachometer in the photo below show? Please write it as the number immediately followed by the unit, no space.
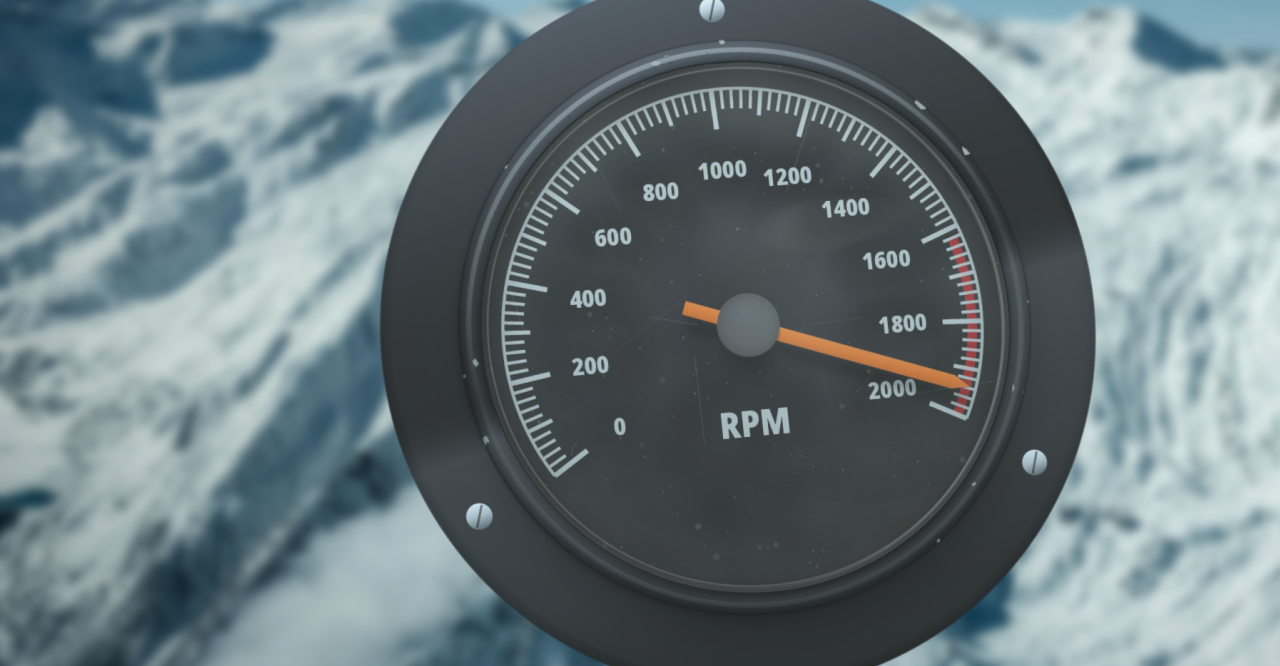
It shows 1940rpm
